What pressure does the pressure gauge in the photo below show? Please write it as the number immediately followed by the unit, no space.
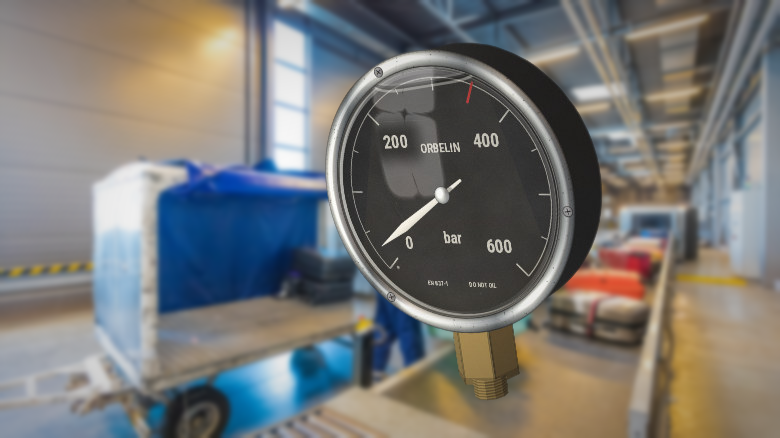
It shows 25bar
